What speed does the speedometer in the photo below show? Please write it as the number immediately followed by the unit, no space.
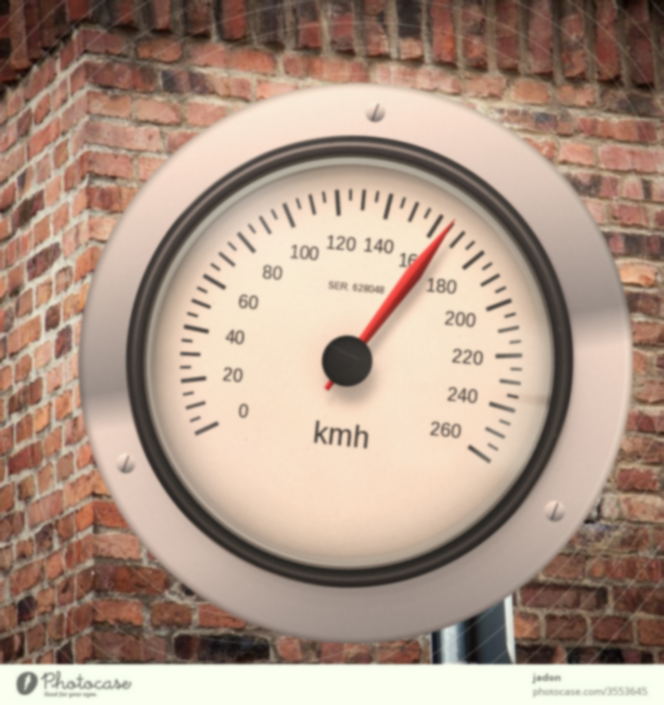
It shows 165km/h
